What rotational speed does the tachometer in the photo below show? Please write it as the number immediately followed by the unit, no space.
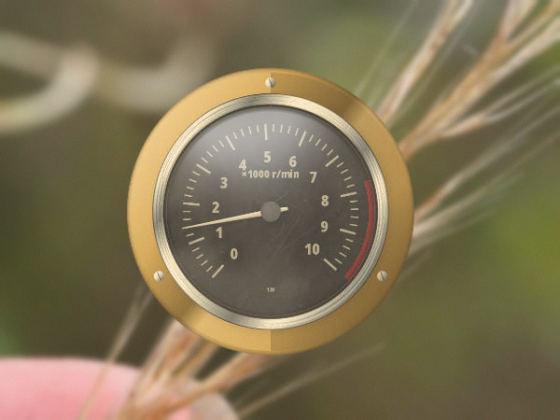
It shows 1400rpm
